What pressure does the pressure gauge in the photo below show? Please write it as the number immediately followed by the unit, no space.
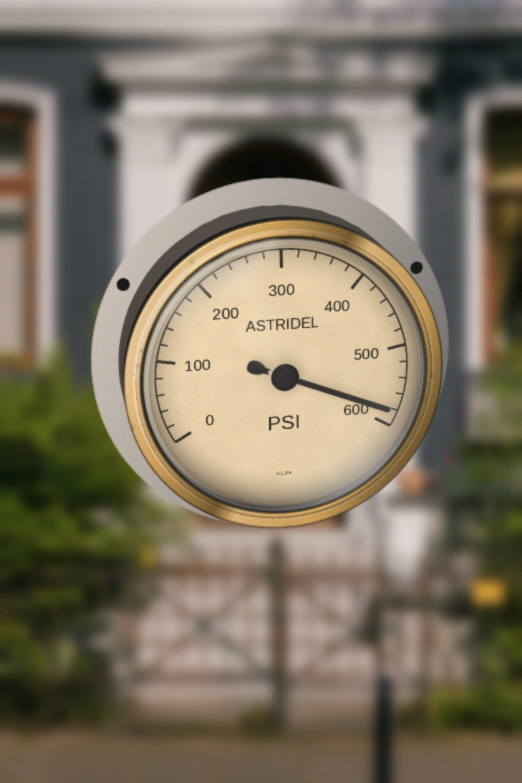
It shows 580psi
